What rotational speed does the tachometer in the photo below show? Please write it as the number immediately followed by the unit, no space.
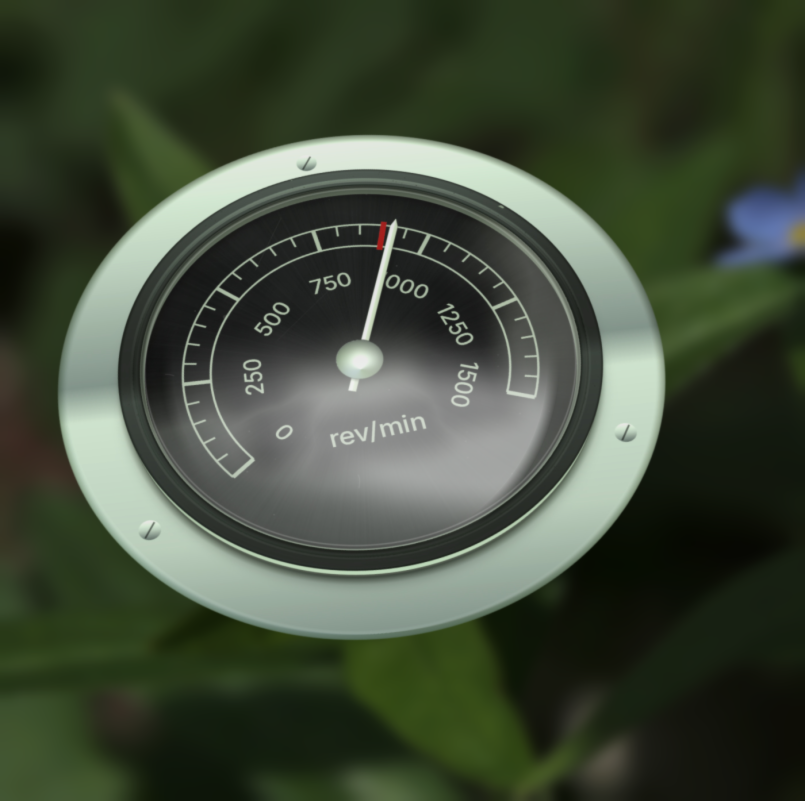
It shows 925rpm
